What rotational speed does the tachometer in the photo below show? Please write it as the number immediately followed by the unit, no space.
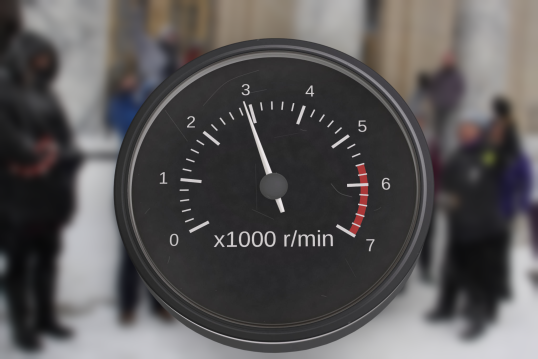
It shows 2900rpm
